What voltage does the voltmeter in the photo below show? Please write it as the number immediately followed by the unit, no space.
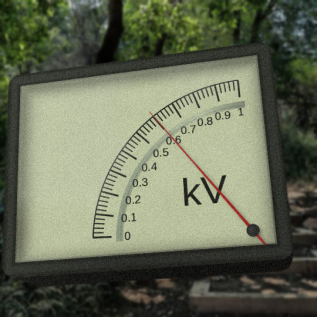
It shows 0.6kV
